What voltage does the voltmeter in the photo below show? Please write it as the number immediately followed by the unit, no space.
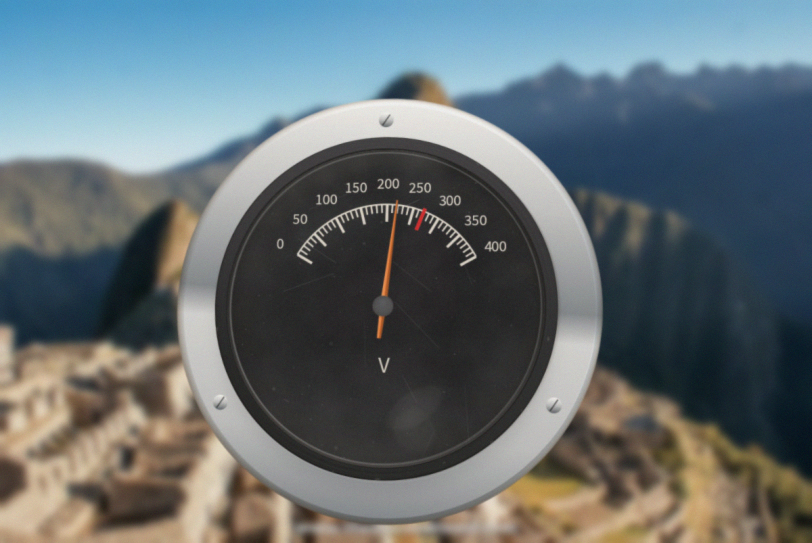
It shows 220V
